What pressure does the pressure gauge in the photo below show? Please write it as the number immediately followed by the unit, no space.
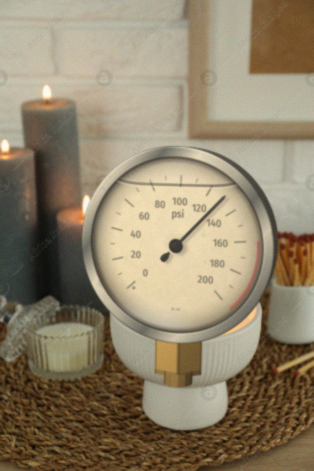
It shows 130psi
